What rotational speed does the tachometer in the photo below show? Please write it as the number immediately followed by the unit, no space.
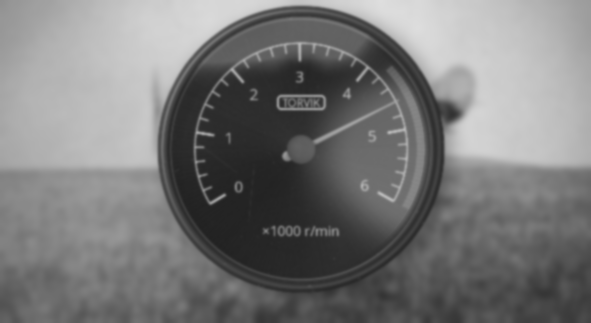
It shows 4600rpm
